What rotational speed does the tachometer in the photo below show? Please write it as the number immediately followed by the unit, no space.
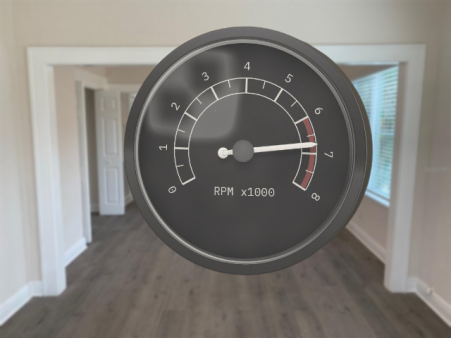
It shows 6750rpm
